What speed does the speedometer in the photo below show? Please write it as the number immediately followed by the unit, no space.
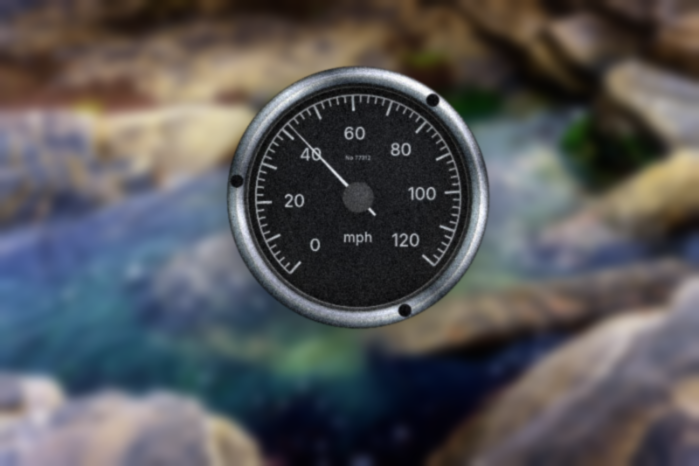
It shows 42mph
